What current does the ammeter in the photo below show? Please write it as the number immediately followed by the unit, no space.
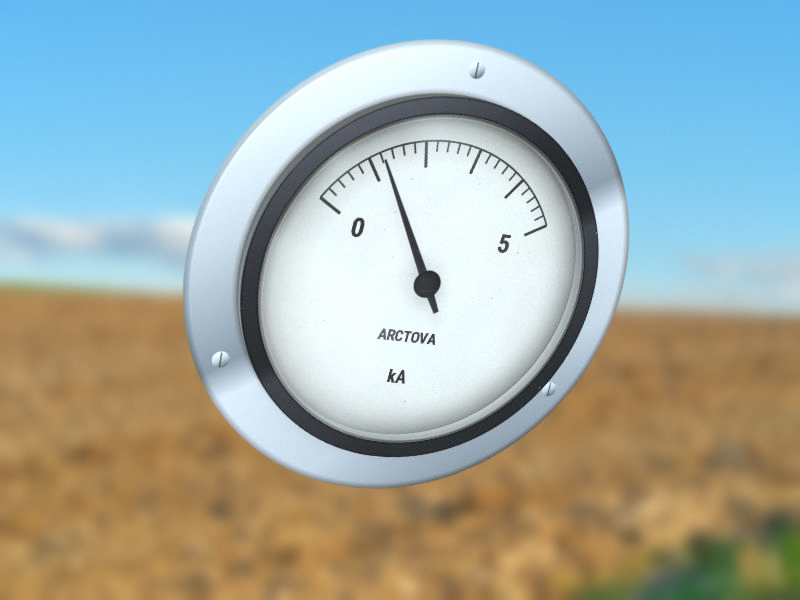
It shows 1.2kA
